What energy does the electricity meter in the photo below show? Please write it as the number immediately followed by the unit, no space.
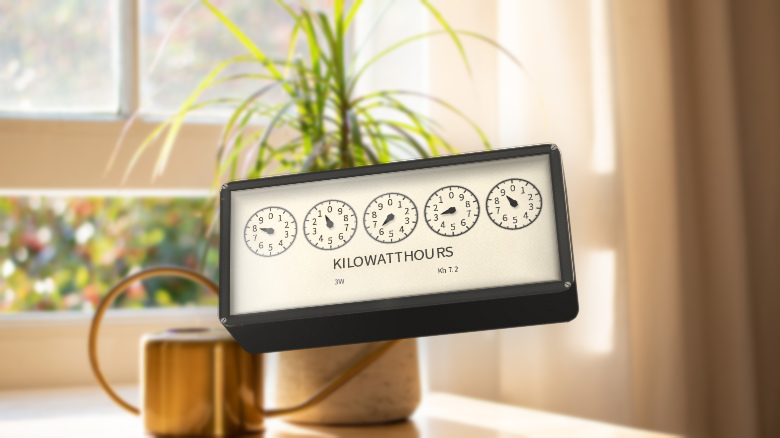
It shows 80629kWh
